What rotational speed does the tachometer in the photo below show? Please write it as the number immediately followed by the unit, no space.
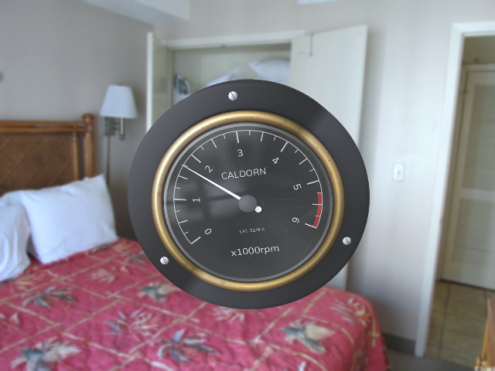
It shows 1750rpm
